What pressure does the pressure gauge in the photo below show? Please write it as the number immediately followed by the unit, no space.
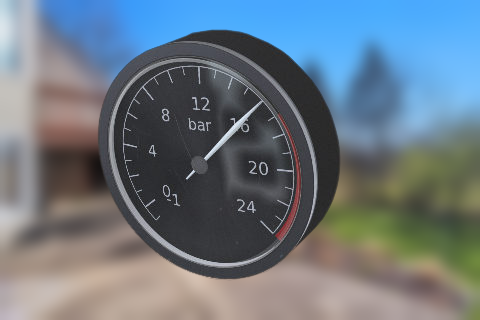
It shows 16bar
